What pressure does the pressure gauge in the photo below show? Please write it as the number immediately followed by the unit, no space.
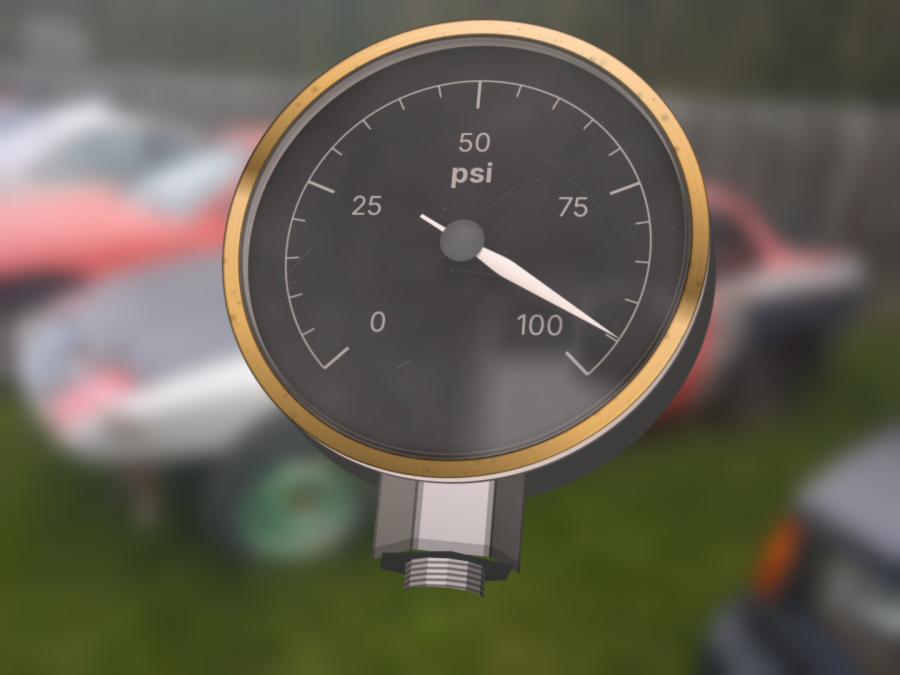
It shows 95psi
